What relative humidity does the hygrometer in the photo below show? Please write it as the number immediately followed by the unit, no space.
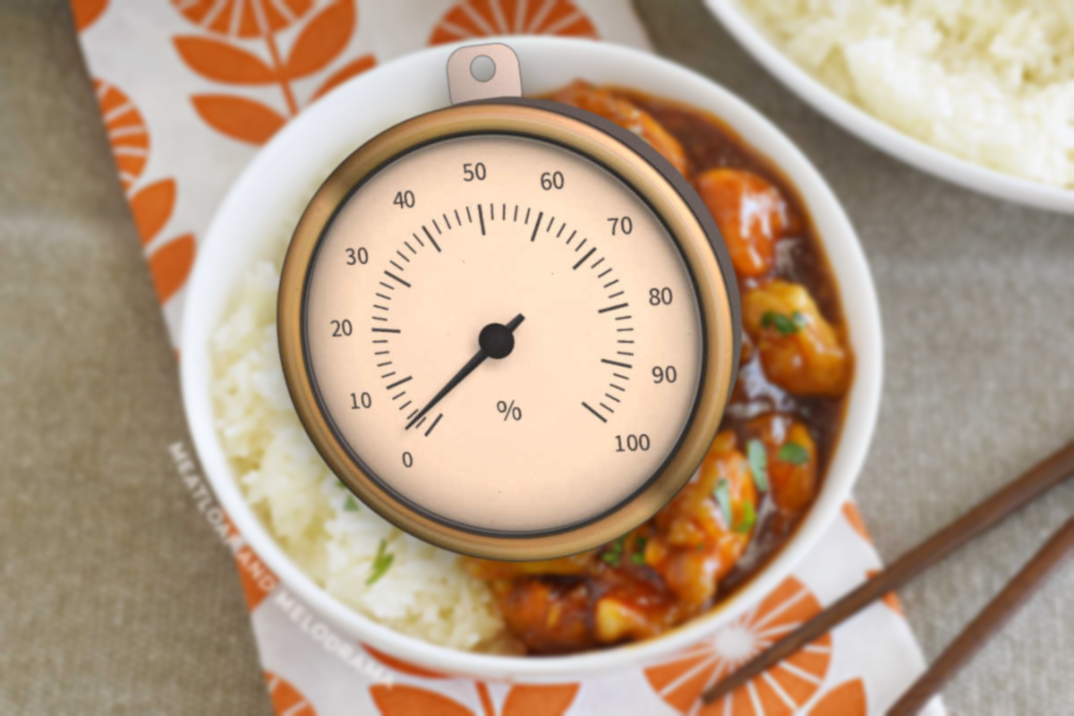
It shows 3%
